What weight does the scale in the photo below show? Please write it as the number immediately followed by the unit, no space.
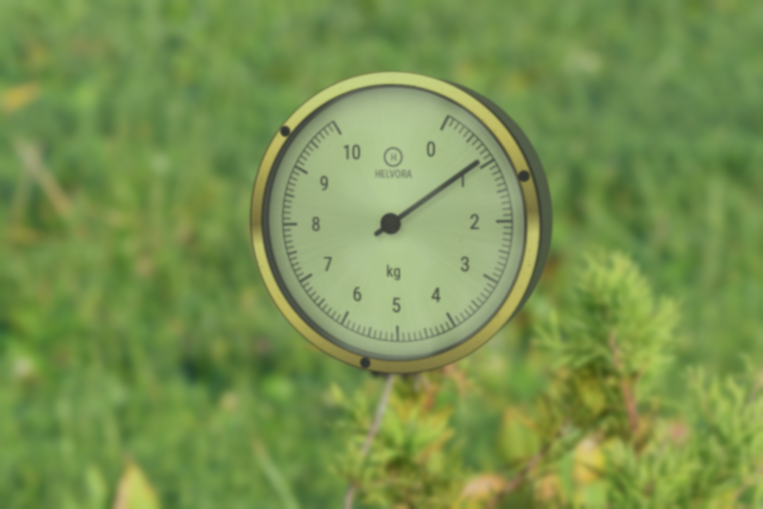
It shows 0.9kg
